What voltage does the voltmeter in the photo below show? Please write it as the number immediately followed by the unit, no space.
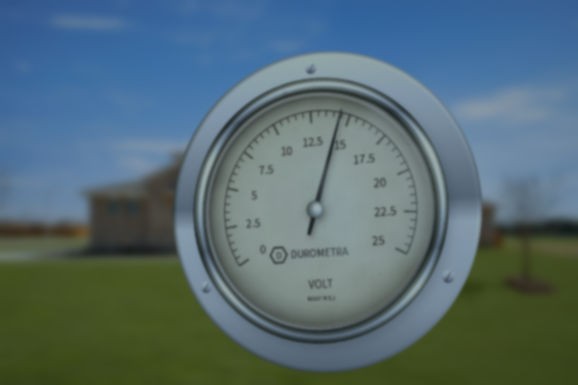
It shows 14.5V
